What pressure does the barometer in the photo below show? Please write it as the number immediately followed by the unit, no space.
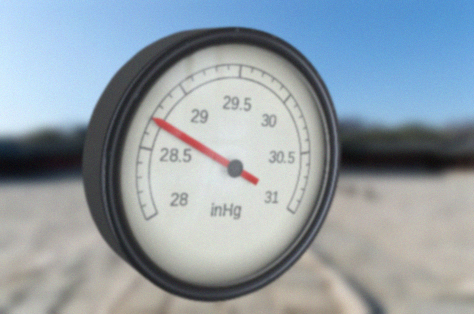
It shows 28.7inHg
